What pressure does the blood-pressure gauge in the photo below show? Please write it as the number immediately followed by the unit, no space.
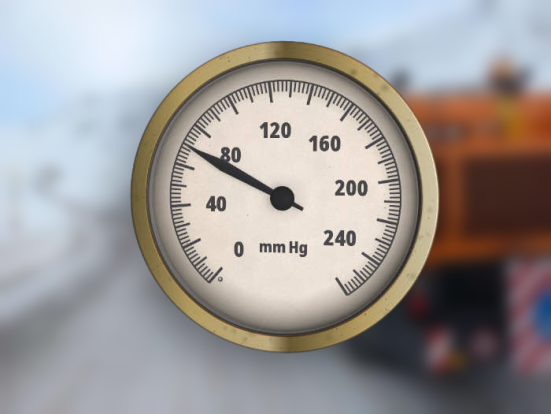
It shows 70mmHg
